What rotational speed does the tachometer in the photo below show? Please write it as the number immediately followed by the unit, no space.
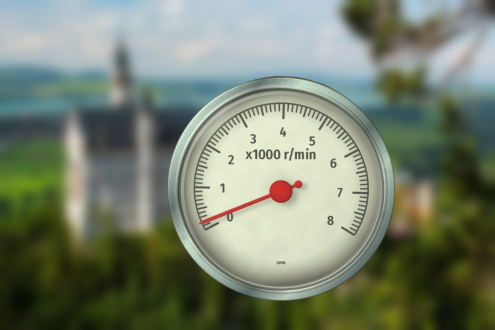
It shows 200rpm
